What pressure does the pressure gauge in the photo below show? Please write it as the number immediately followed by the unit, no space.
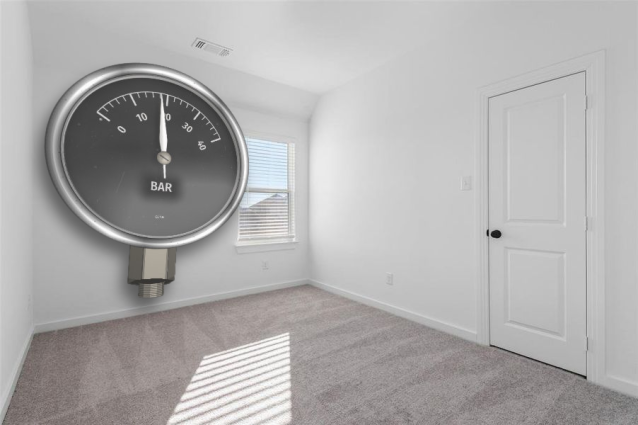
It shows 18bar
